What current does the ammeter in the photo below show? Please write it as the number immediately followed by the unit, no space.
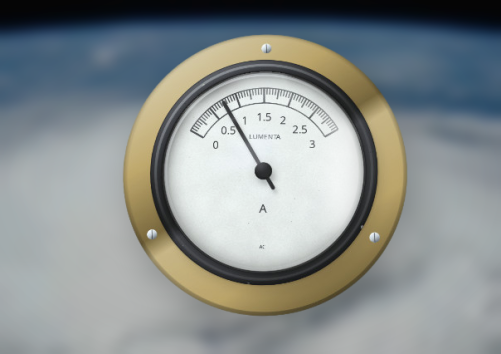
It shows 0.75A
